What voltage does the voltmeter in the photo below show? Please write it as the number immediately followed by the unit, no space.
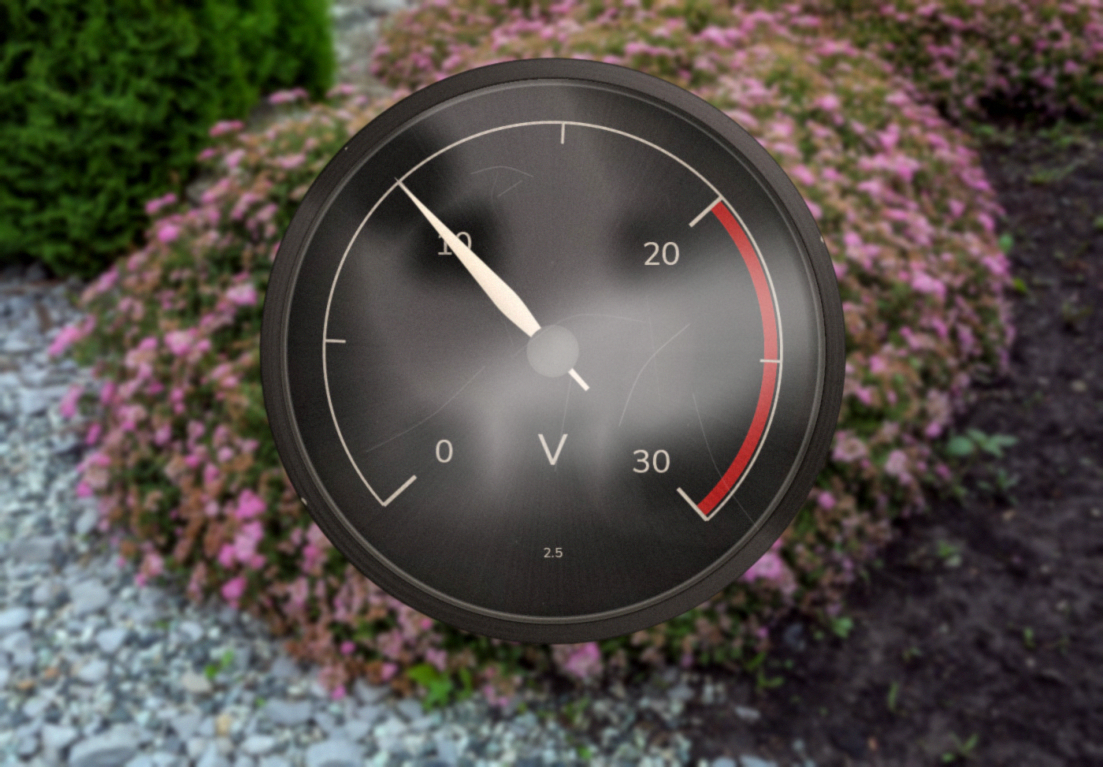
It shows 10V
